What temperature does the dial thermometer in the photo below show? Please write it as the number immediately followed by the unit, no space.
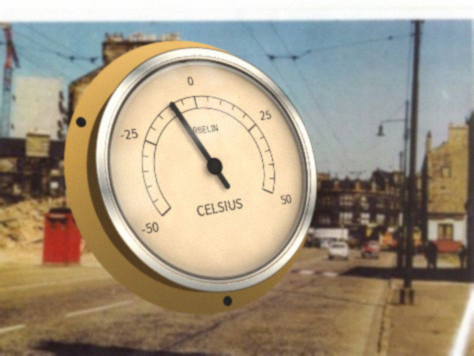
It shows -10°C
